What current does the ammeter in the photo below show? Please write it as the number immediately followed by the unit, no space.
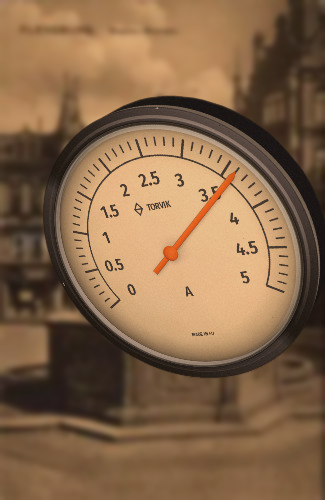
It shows 3.6A
